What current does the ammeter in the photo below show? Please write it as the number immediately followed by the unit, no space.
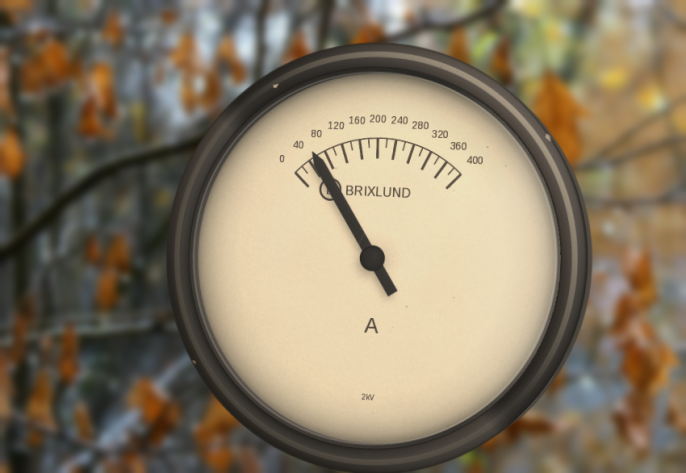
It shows 60A
